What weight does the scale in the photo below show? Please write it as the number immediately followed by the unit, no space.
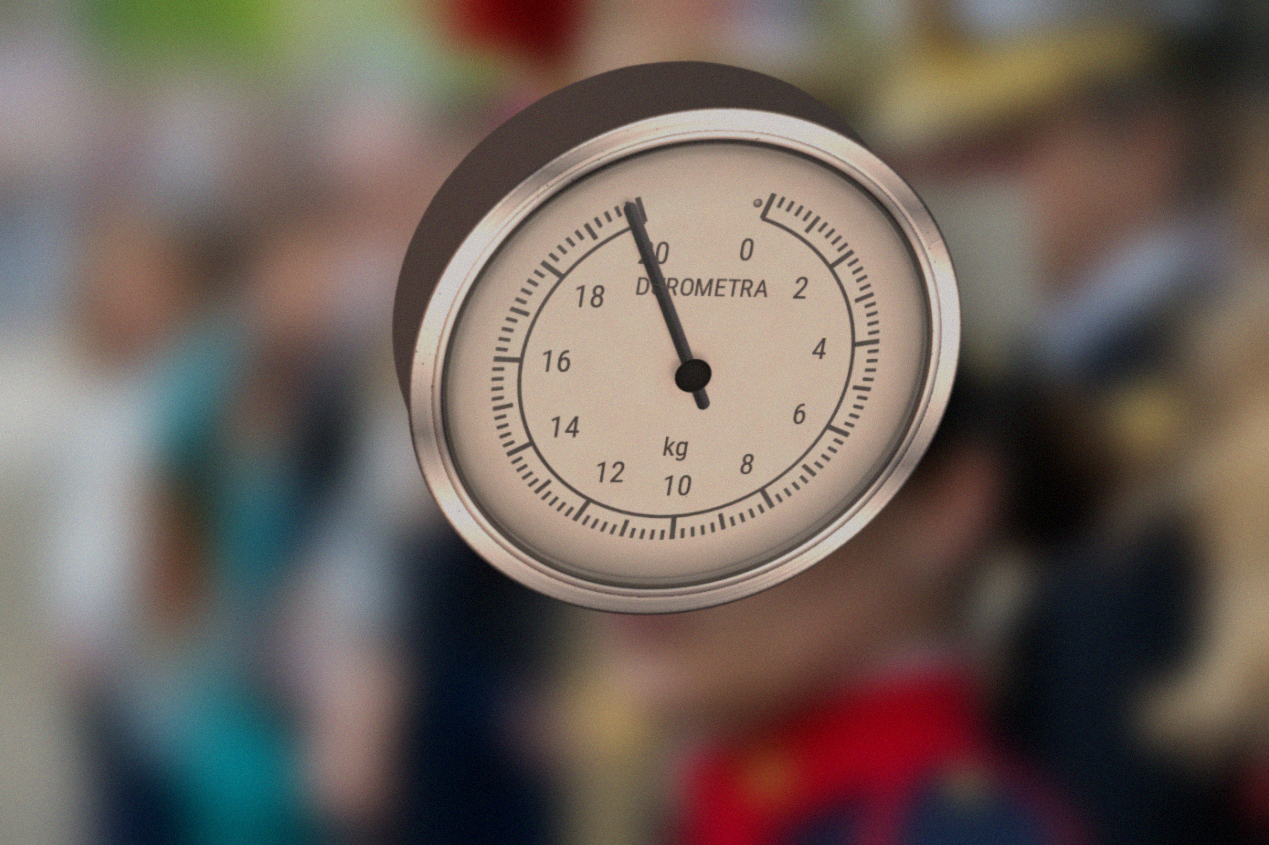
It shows 19.8kg
